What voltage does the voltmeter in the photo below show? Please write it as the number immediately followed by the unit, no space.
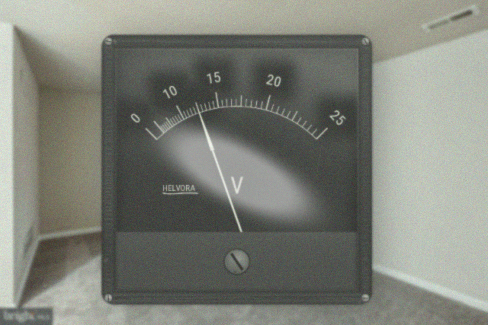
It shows 12.5V
